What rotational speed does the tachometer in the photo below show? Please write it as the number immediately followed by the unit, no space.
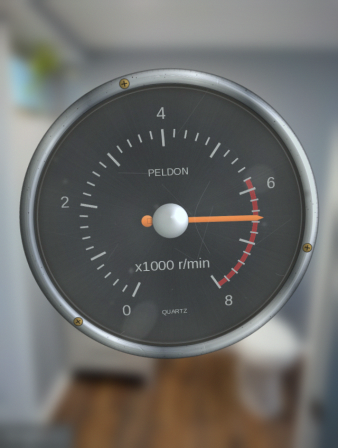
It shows 6500rpm
